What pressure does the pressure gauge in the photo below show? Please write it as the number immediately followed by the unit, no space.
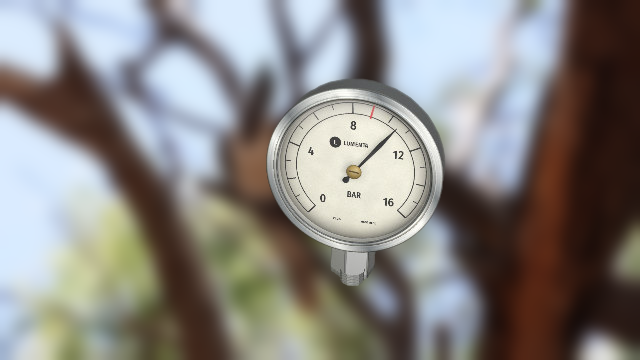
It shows 10.5bar
